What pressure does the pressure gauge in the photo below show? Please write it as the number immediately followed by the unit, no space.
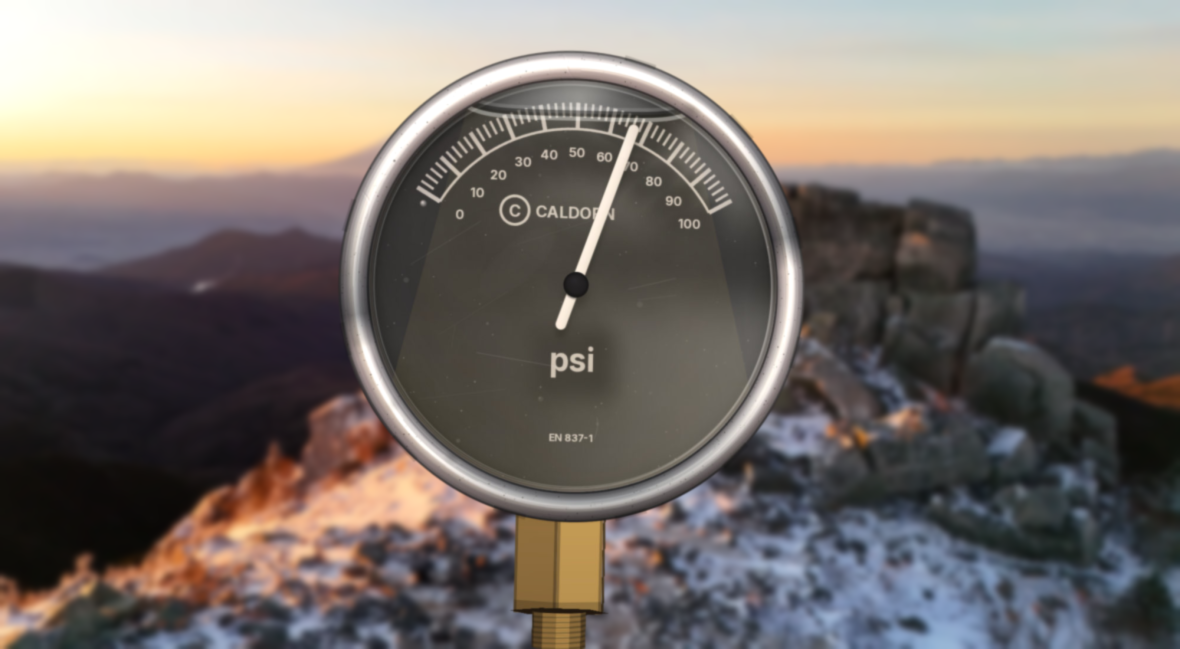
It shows 66psi
